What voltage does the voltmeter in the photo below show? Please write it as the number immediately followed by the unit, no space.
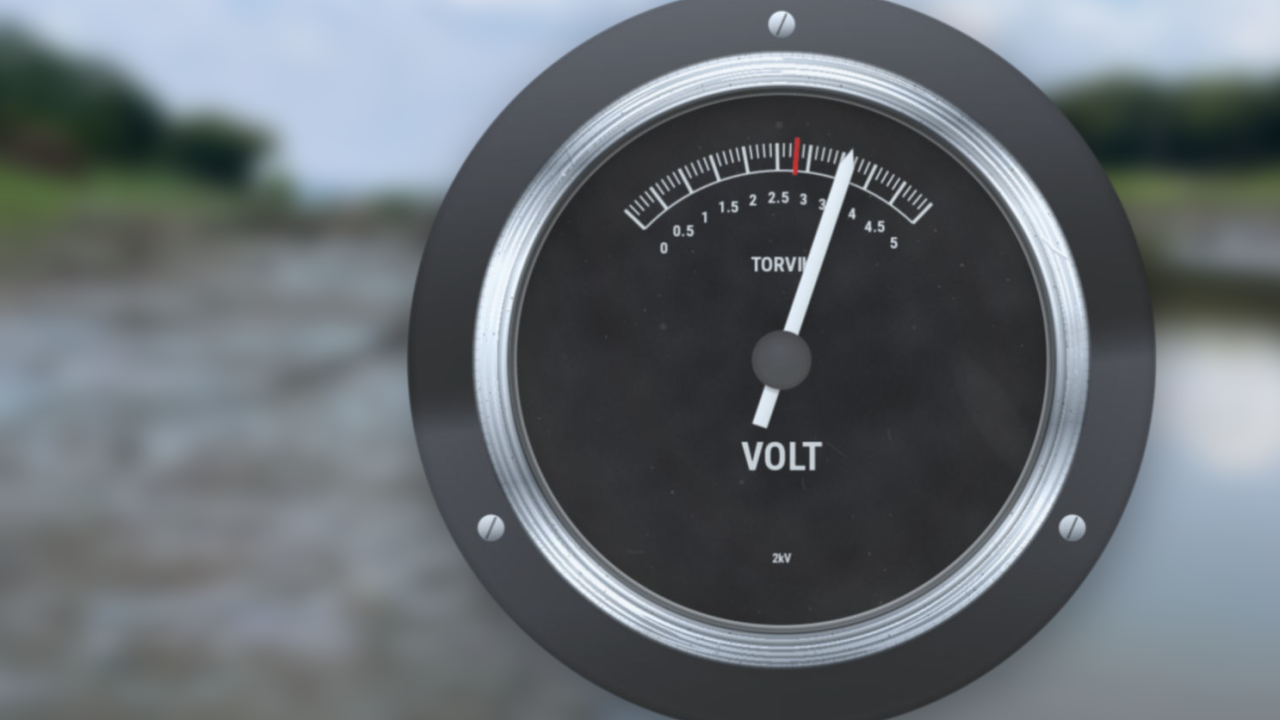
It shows 3.6V
